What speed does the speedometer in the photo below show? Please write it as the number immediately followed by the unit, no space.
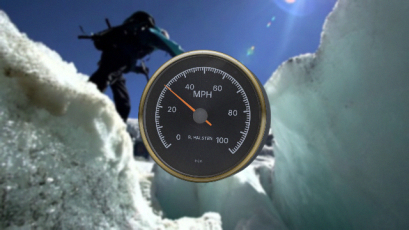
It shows 30mph
